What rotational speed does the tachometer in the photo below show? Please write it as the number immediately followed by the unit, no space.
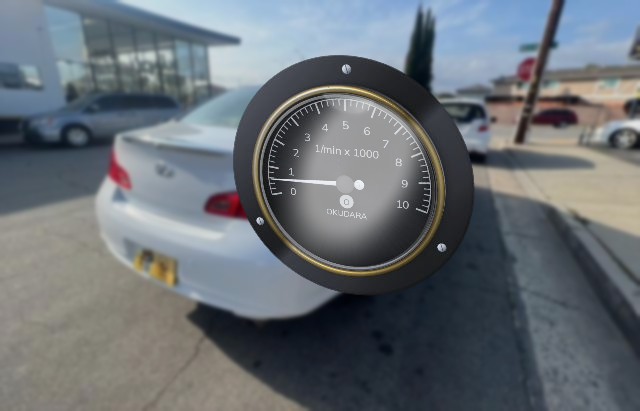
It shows 600rpm
